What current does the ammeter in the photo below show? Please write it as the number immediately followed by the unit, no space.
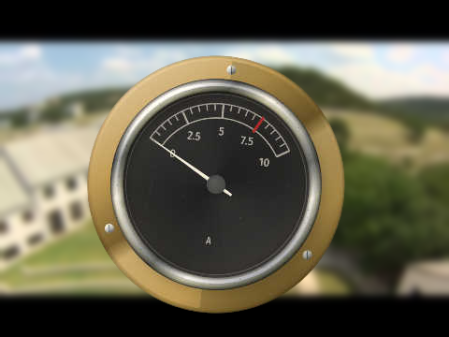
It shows 0A
